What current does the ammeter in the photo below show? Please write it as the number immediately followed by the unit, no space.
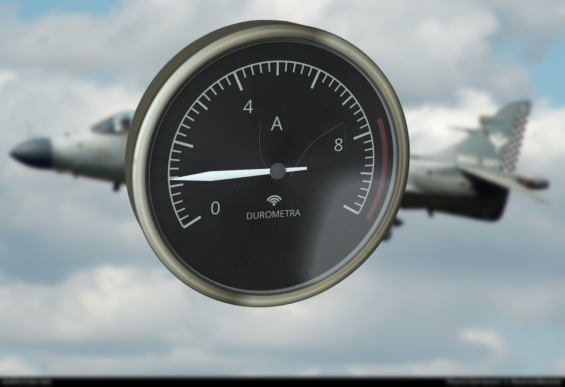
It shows 1.2A
